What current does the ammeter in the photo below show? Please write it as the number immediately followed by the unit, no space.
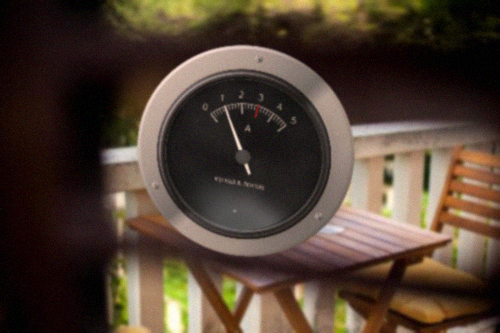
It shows 1A
